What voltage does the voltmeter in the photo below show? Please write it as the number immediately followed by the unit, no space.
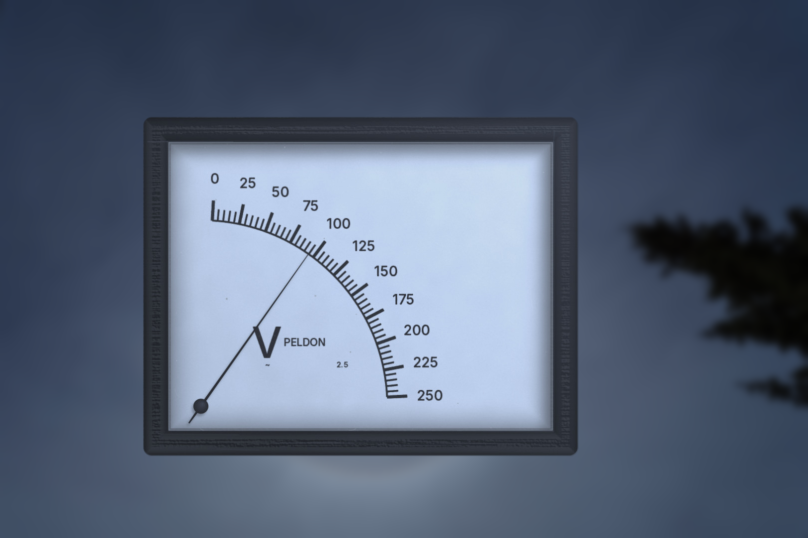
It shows 95V
